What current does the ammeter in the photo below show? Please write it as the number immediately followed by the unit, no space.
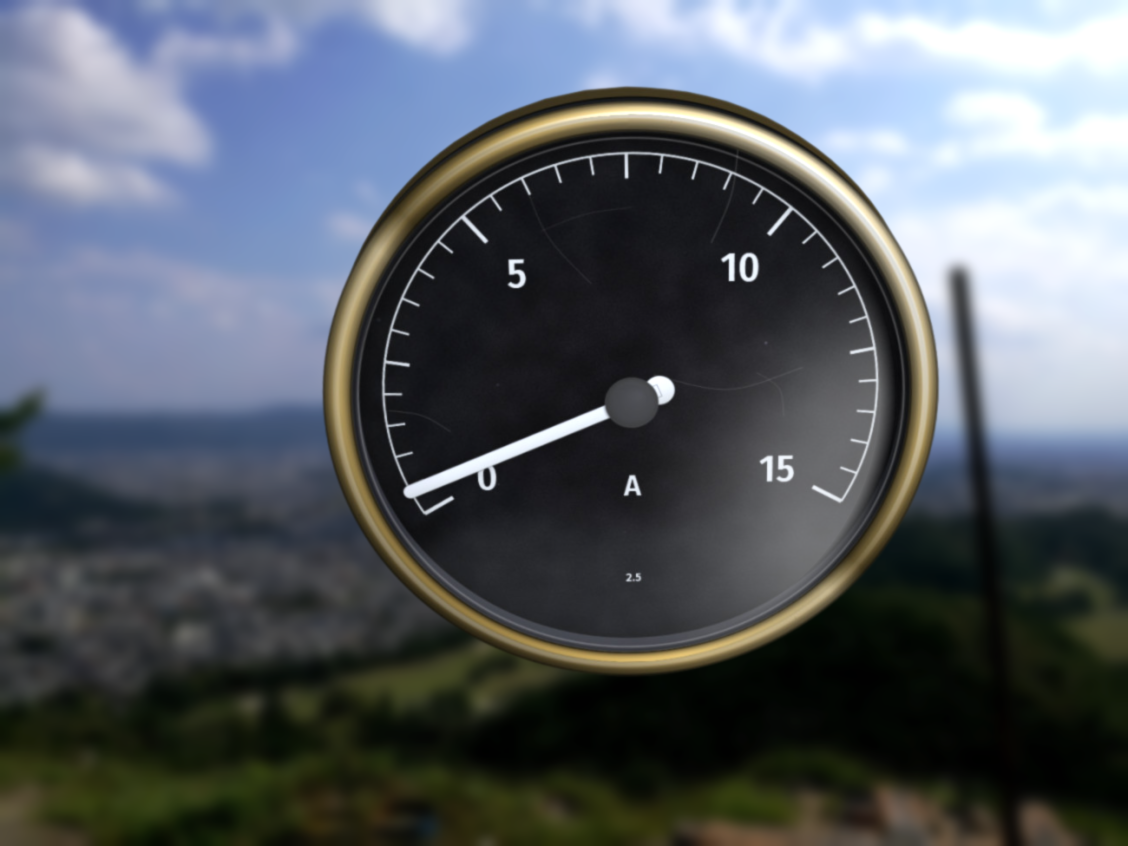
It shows 0.5A
